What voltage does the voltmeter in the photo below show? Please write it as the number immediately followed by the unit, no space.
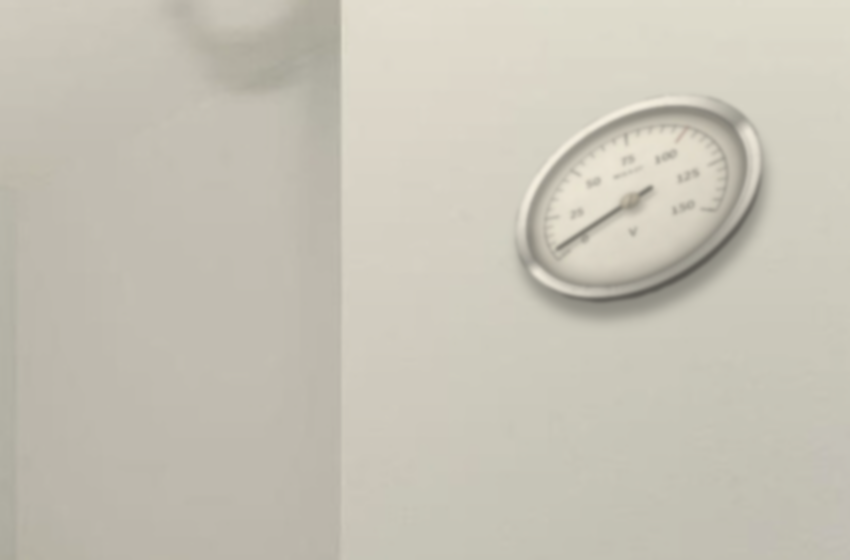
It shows 5V
